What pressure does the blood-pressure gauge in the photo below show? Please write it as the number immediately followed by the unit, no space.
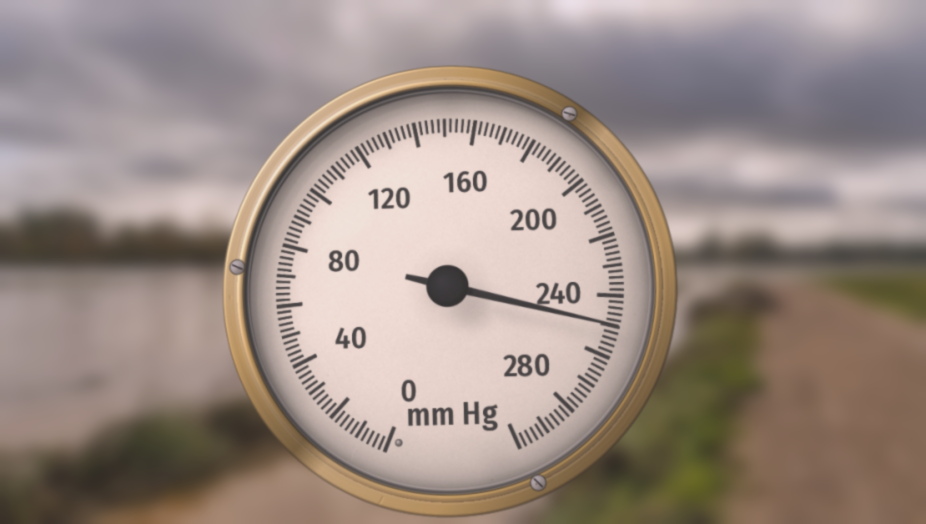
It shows 250mmHg
